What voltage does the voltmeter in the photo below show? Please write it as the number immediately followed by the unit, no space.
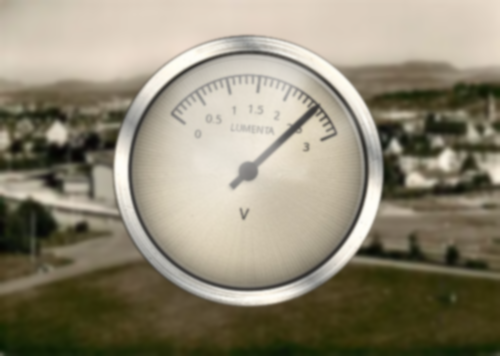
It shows 2.5V
